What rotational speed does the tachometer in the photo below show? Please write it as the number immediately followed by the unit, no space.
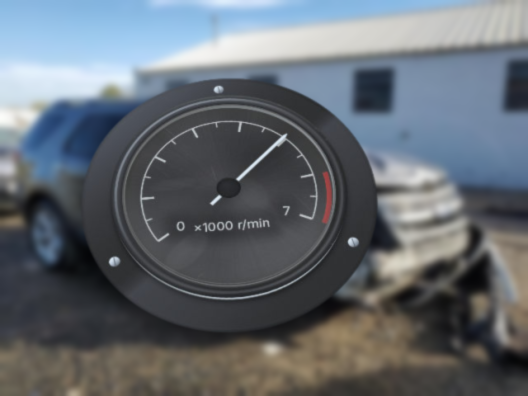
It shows 5000rpm
